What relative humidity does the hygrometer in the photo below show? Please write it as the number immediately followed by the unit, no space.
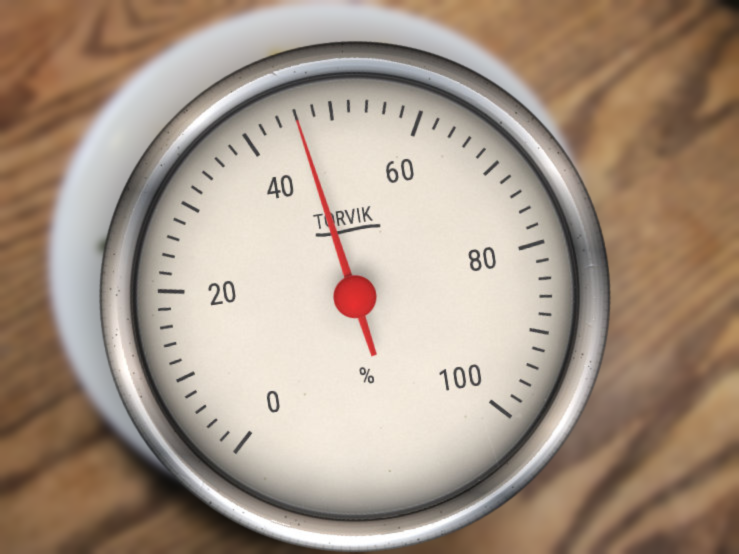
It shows 46%
